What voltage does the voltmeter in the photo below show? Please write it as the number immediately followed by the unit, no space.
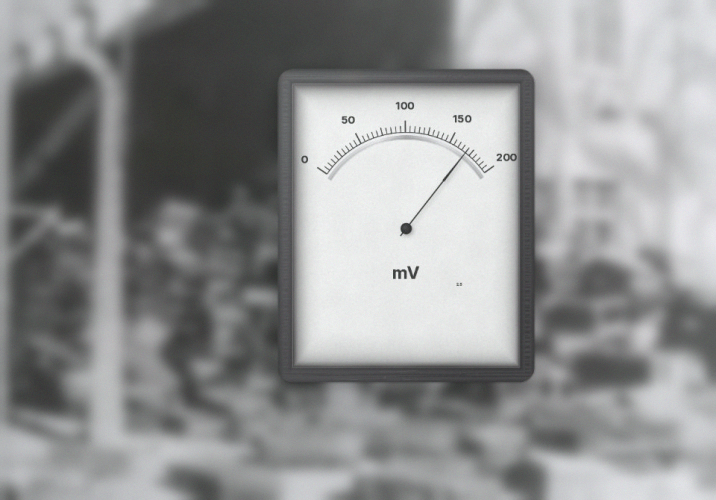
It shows 170mV
